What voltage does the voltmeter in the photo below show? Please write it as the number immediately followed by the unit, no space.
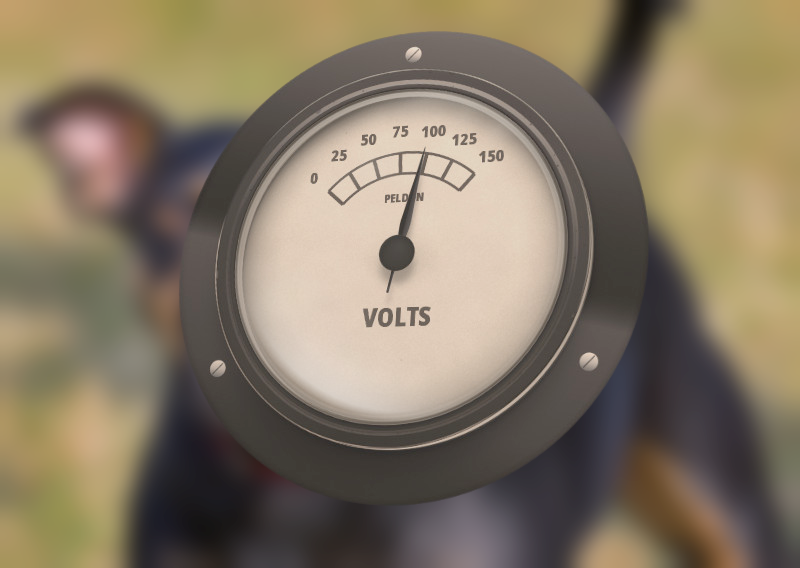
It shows 100V
